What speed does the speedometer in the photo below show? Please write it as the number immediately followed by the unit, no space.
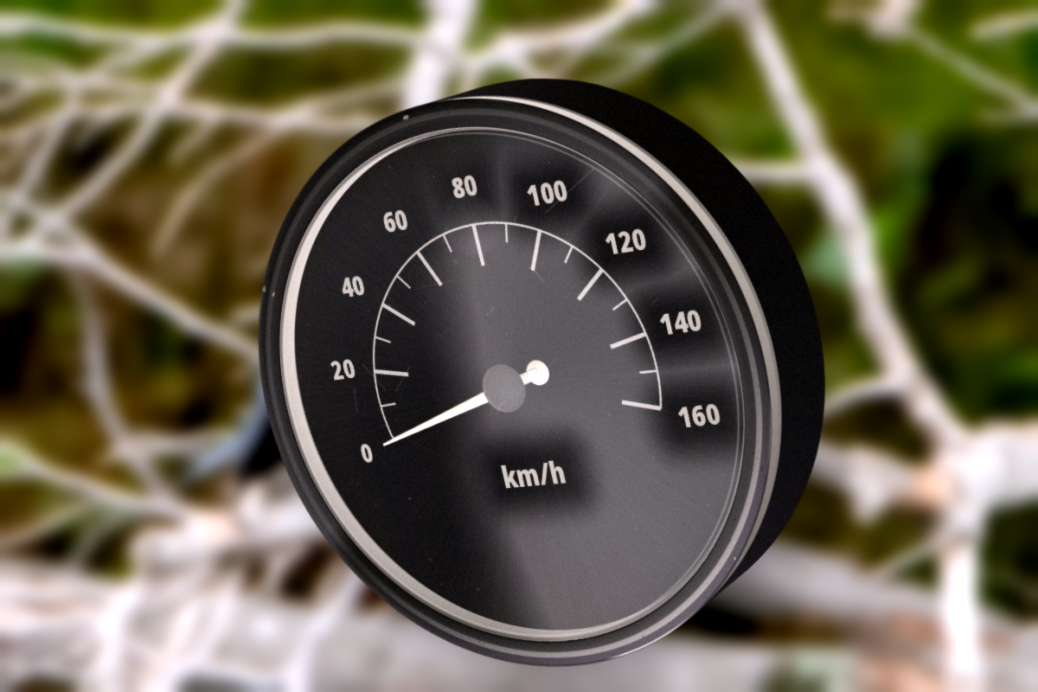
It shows 0km/h
